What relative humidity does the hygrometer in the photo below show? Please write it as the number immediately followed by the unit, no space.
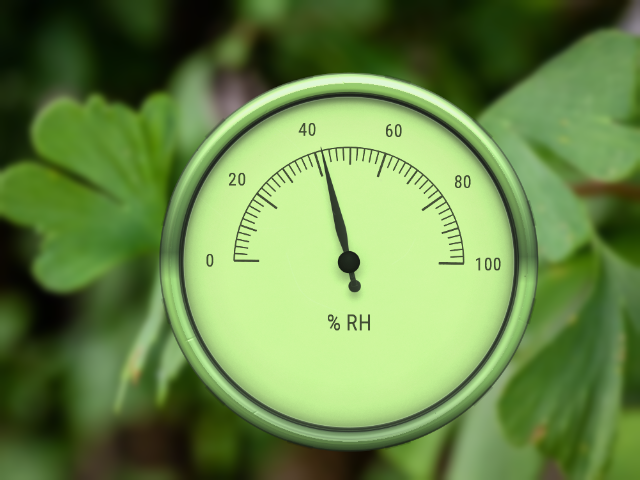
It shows 42%
